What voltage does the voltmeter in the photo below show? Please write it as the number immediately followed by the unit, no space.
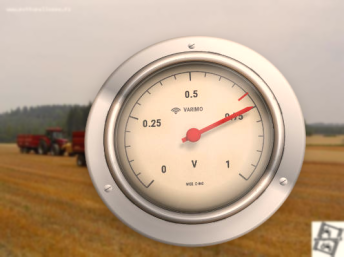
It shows 0.75V
